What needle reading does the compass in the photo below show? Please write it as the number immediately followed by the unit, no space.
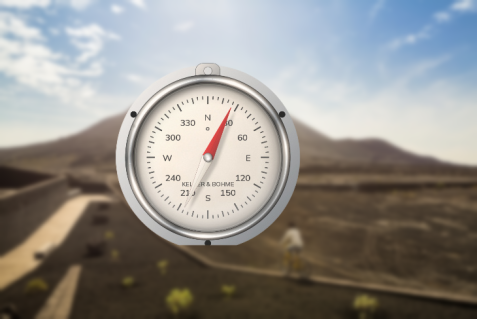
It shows 25°
